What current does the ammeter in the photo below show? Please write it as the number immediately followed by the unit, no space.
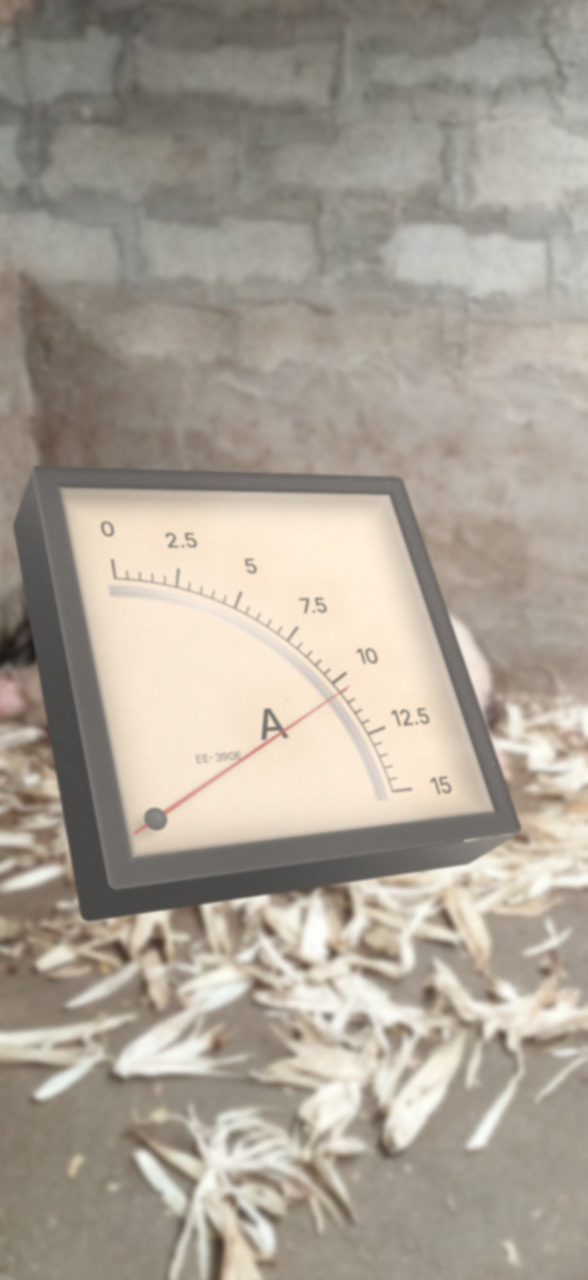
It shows 10.5A
